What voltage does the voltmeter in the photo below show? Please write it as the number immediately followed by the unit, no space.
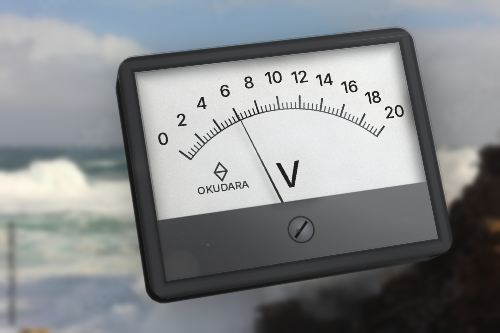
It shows 6V
